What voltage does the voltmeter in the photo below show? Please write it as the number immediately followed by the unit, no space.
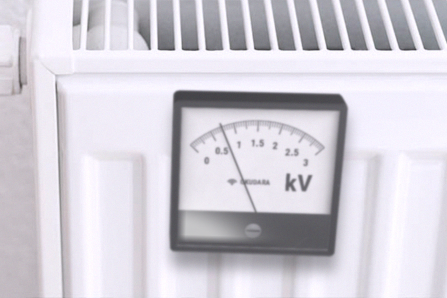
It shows 0.75kV
